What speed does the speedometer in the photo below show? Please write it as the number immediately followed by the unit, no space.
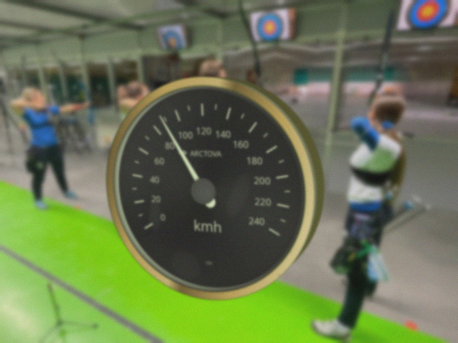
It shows 90km/h
